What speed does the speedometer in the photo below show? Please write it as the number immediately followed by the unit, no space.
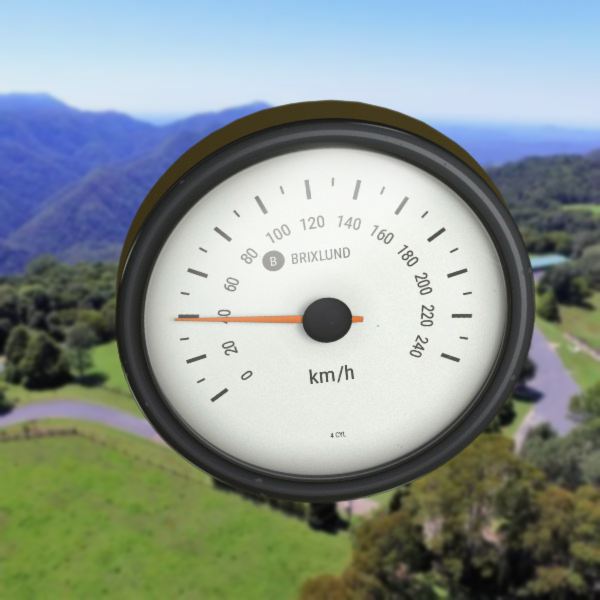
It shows 40km/h
